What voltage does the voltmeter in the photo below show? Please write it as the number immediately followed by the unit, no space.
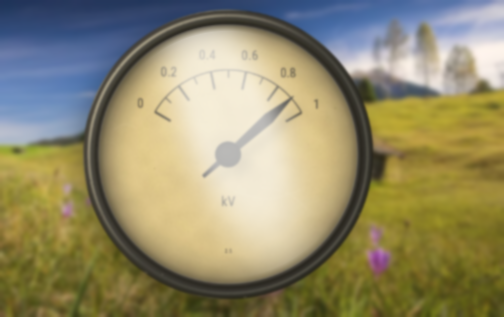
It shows 0.9kV
